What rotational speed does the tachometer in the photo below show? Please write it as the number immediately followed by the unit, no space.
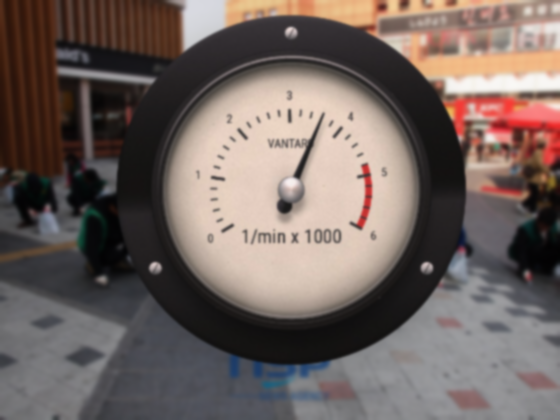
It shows 3600rpm
